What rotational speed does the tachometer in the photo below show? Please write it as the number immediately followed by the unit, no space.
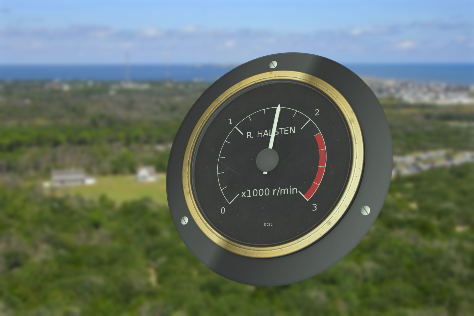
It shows 1600rpm
